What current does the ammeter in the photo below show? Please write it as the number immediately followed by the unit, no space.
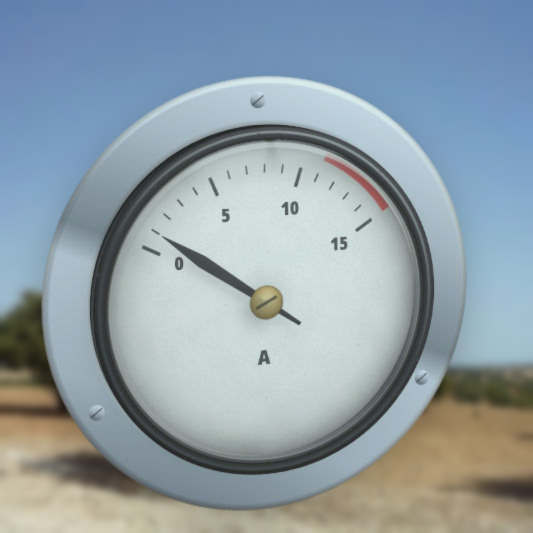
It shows 1A
